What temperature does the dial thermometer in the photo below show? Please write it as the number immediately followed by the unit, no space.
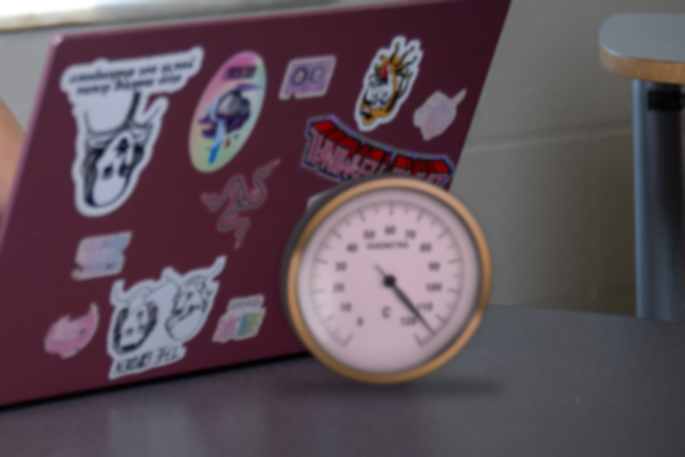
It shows 115°C
